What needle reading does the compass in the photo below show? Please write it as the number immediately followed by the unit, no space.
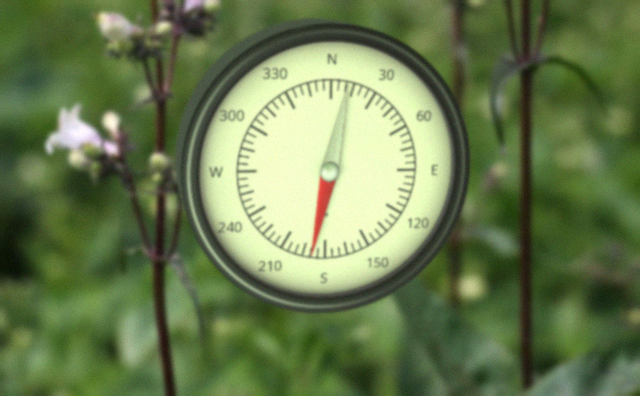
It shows 190°
